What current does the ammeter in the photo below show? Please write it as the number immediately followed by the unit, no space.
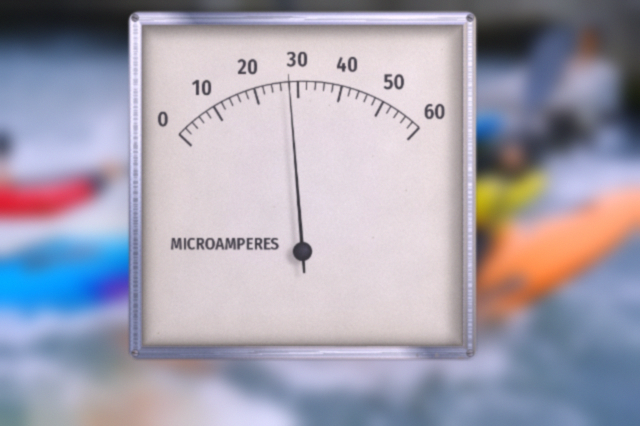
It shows 28µA
